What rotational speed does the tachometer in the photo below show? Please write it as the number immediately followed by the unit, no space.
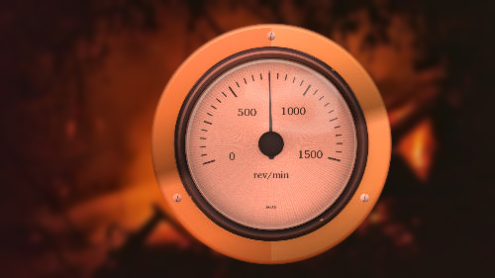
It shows 750rpm
